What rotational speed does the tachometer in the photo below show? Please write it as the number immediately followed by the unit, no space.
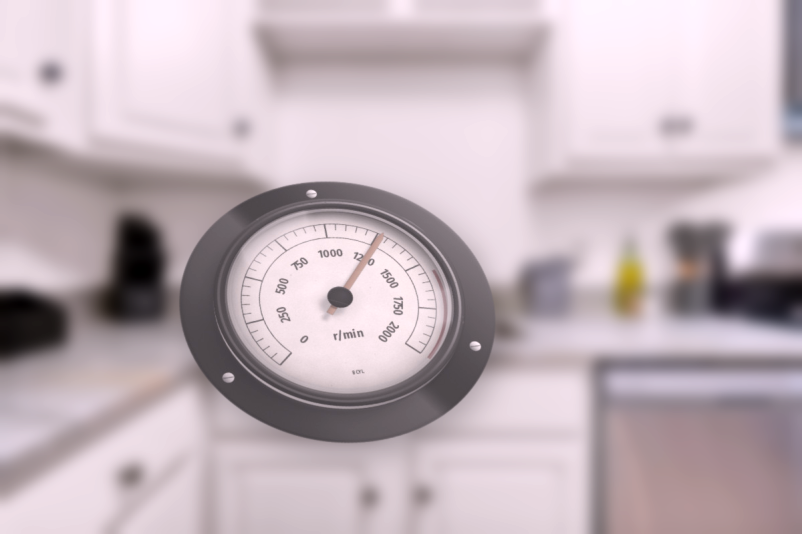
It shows 1275rpm
